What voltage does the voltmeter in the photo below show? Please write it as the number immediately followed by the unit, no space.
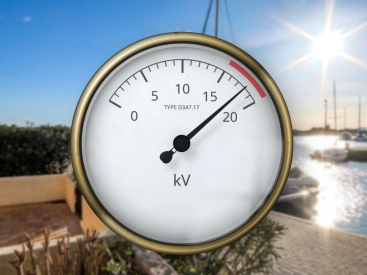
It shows 18kV
